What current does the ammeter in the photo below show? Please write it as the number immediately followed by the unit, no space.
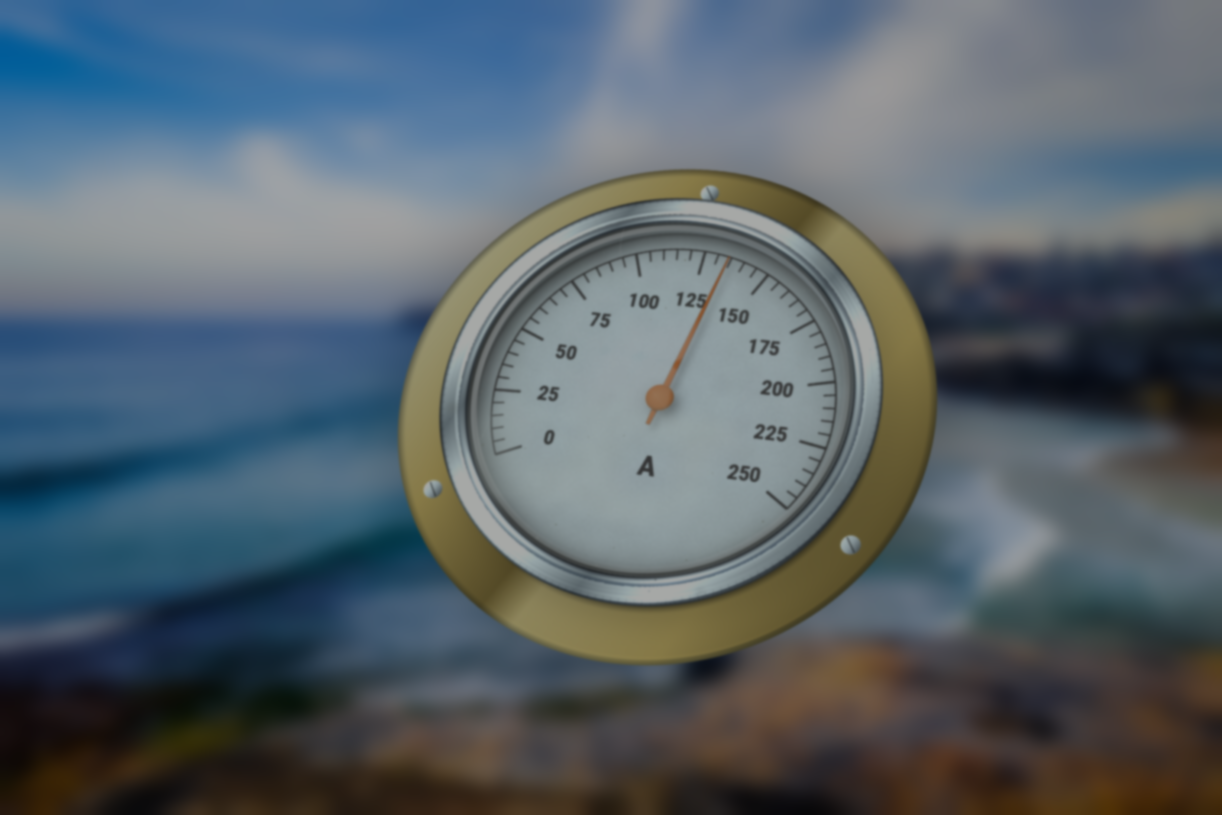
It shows 135A
